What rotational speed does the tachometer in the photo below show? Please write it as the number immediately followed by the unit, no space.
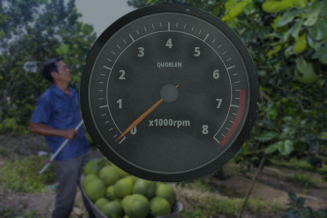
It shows 100rpm
